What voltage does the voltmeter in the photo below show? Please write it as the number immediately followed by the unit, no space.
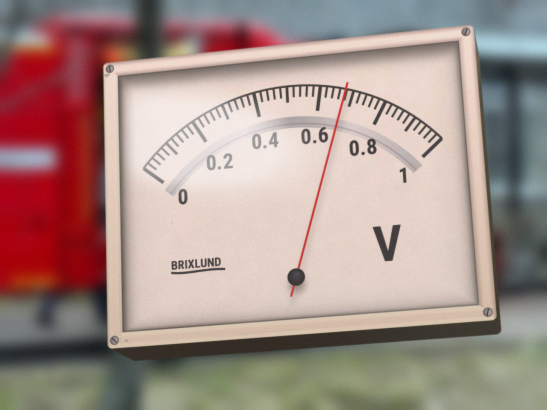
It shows 0.68V
